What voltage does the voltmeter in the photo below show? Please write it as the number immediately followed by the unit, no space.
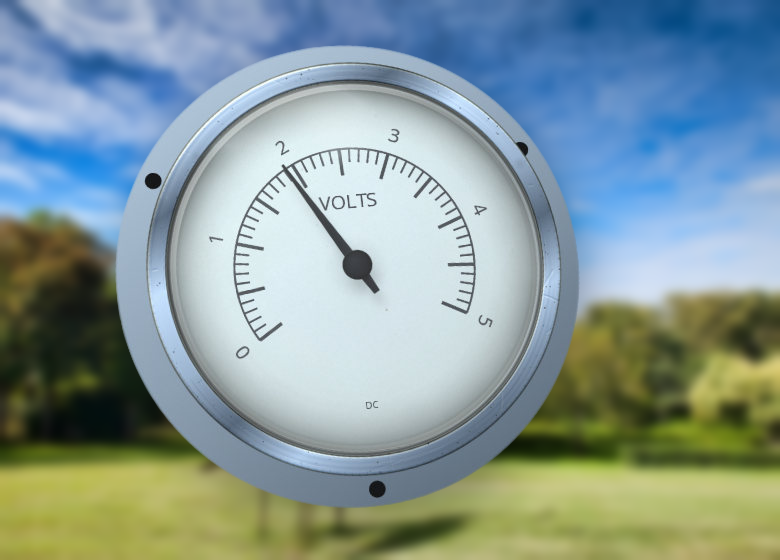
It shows 1.9V
